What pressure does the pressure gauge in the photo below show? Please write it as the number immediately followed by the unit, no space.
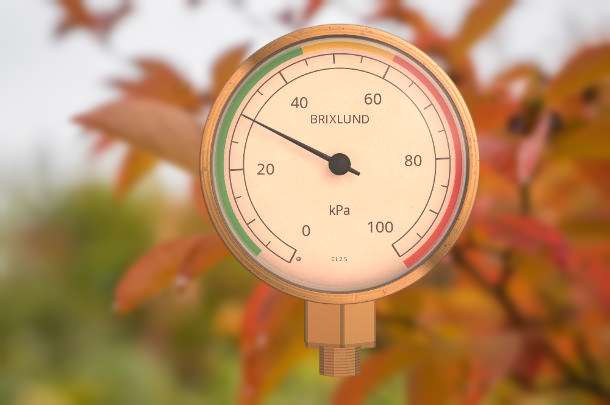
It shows 30kPa
